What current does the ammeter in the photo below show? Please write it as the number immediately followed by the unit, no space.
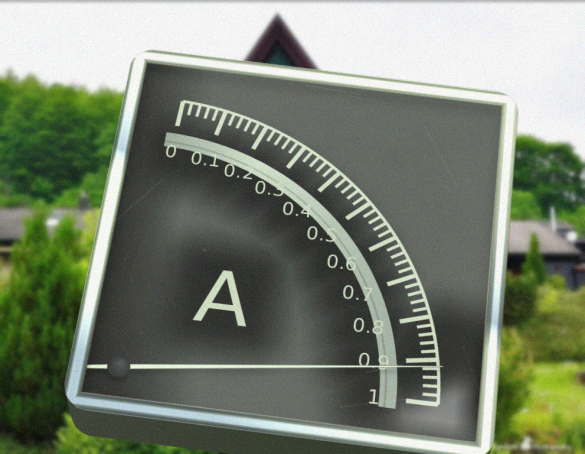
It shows 0.92A
